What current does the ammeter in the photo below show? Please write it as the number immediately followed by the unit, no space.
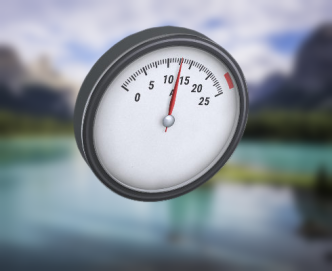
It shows 12.5A
